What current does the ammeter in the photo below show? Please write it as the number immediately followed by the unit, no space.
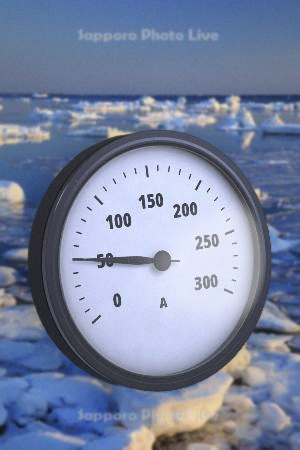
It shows 50A
